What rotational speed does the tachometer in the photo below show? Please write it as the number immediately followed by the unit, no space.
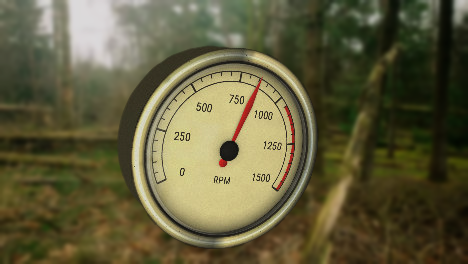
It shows 850rpm
